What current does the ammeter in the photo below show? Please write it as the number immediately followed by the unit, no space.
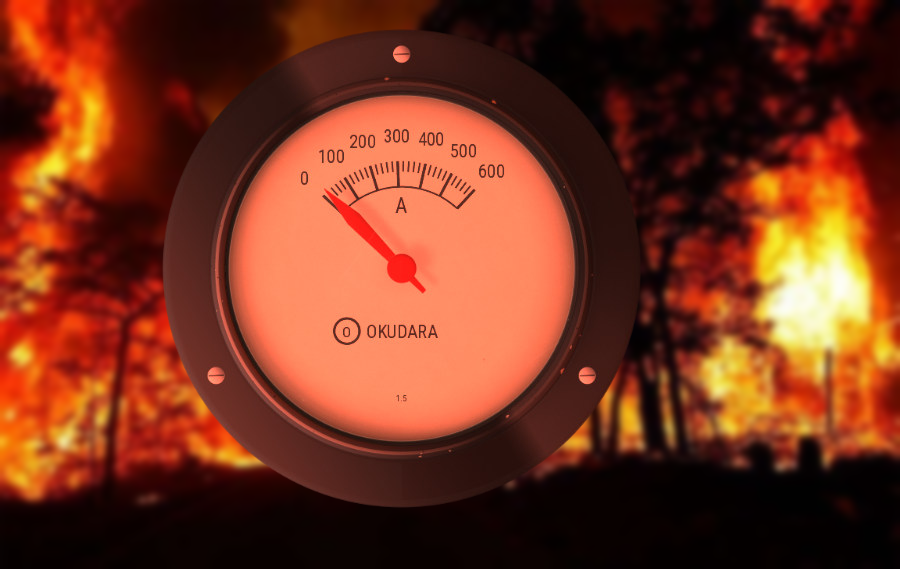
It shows 20A
